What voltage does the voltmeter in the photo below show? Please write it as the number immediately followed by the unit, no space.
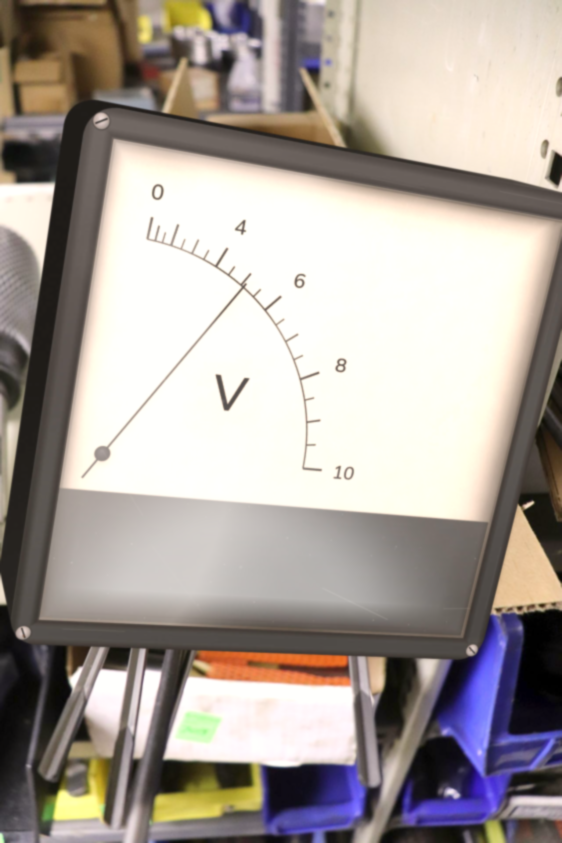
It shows 5V
